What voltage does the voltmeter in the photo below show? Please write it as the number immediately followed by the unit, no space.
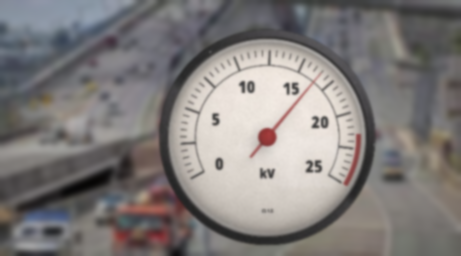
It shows 16.5kV
